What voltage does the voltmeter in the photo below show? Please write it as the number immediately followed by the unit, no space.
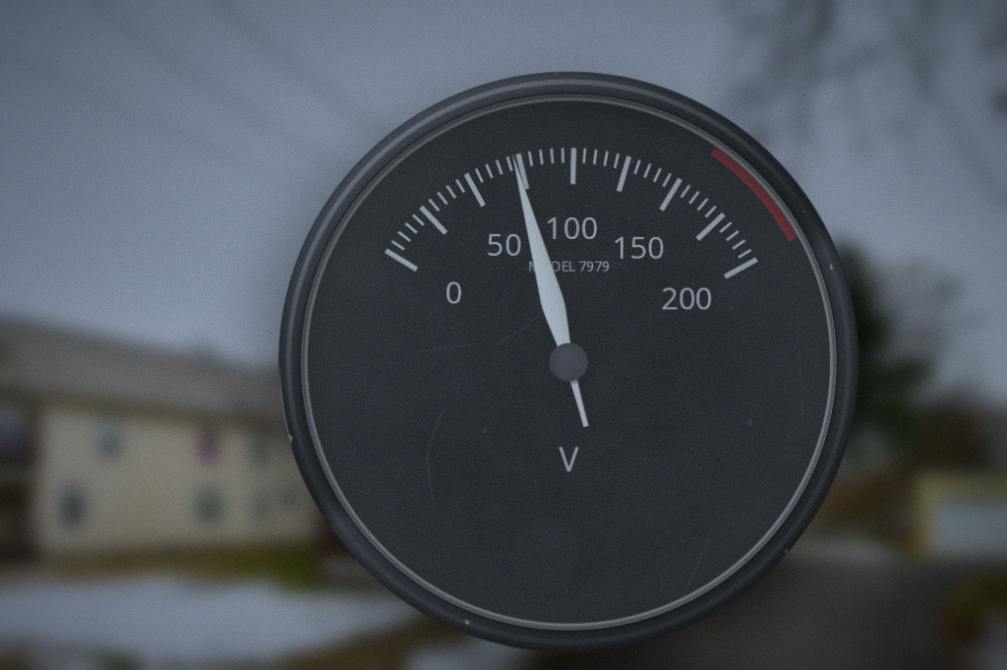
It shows 72.5V
